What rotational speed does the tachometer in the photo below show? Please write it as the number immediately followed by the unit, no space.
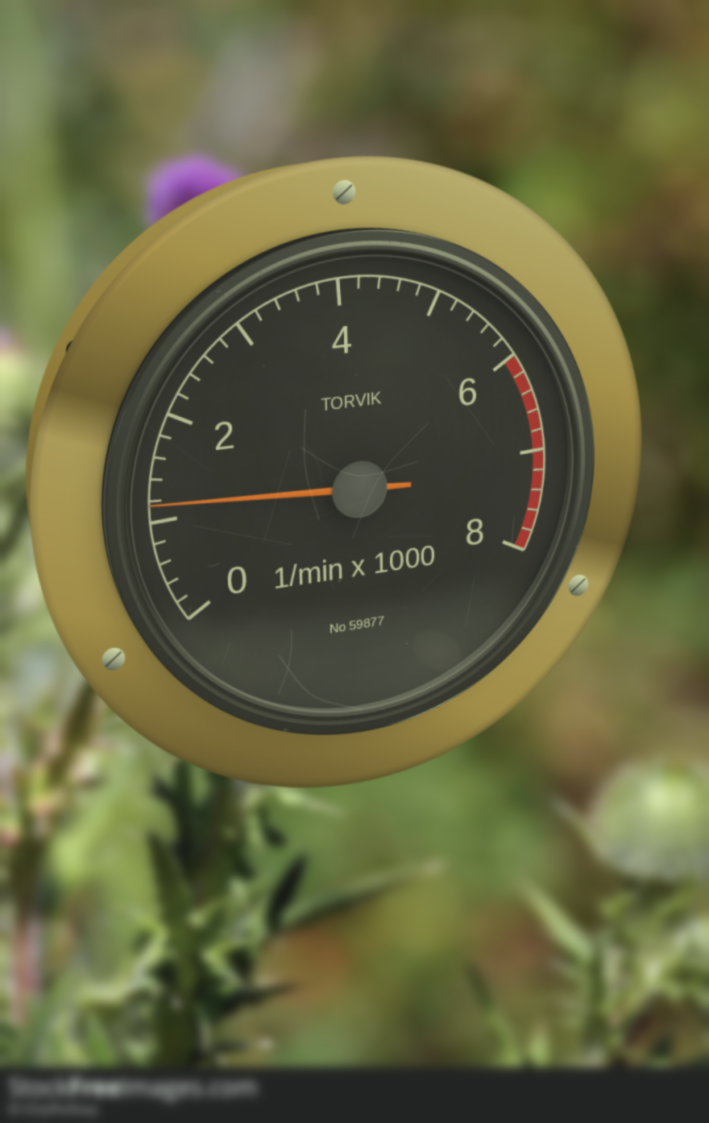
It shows 1200rpm
